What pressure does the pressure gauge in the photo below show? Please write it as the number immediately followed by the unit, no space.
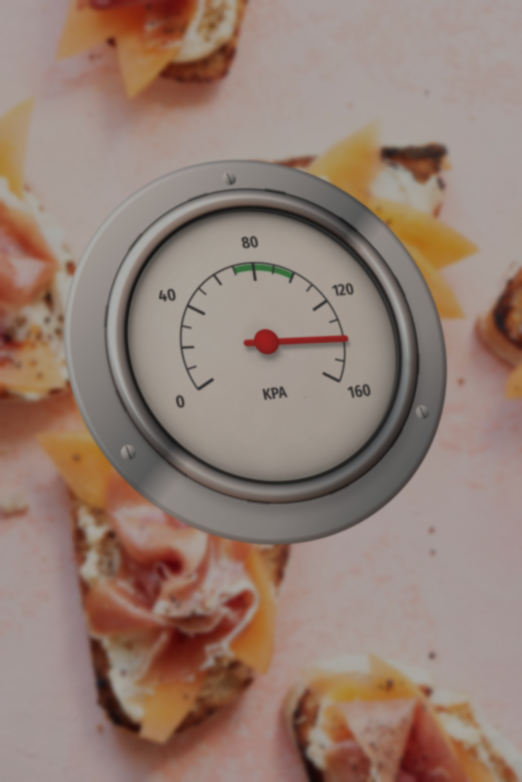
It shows 140kPa
